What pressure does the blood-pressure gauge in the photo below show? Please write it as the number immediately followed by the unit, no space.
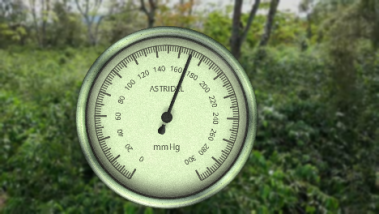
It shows 170mmHg
